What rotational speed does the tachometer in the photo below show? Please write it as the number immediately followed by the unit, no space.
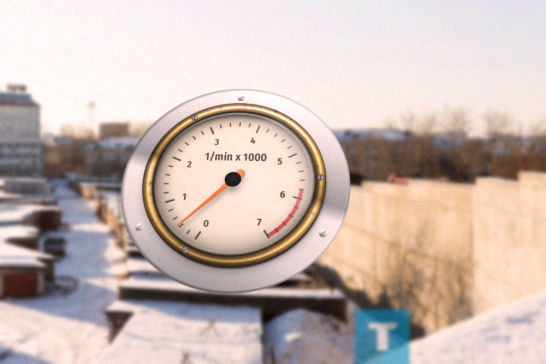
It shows 400rpm
